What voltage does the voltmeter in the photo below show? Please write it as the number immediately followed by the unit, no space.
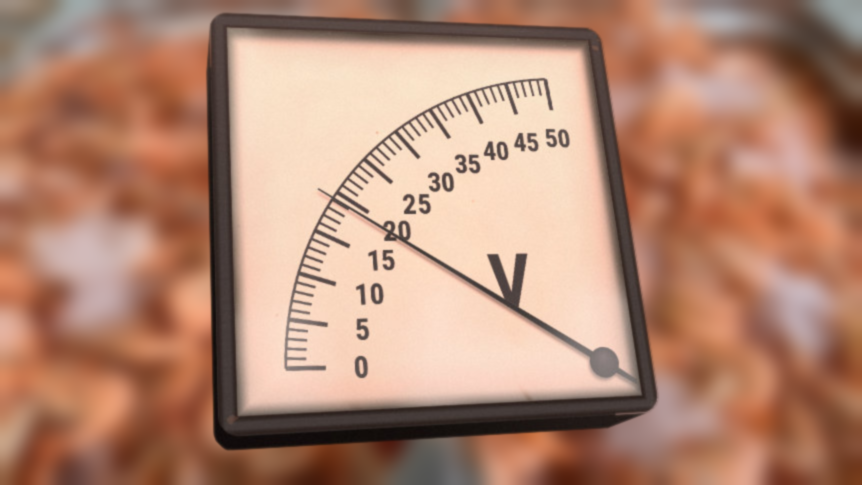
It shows 19V
